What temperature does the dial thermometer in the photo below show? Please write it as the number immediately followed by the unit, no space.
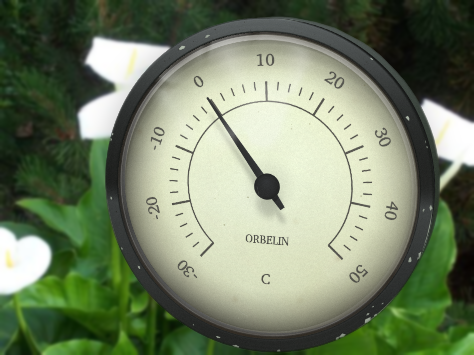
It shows 0°C
